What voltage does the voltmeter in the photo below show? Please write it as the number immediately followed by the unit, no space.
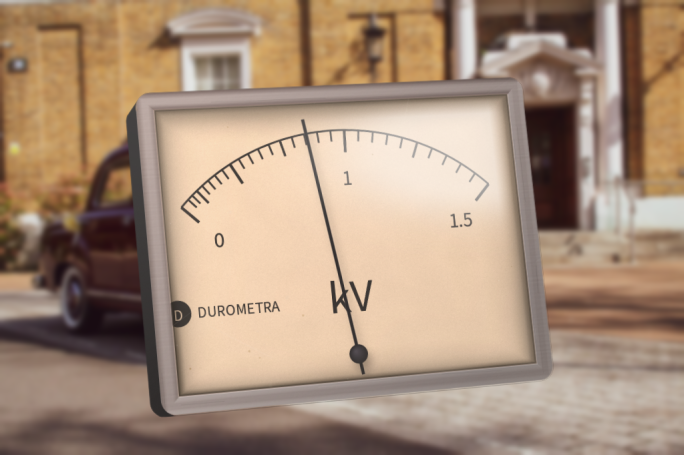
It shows 0.85kV
